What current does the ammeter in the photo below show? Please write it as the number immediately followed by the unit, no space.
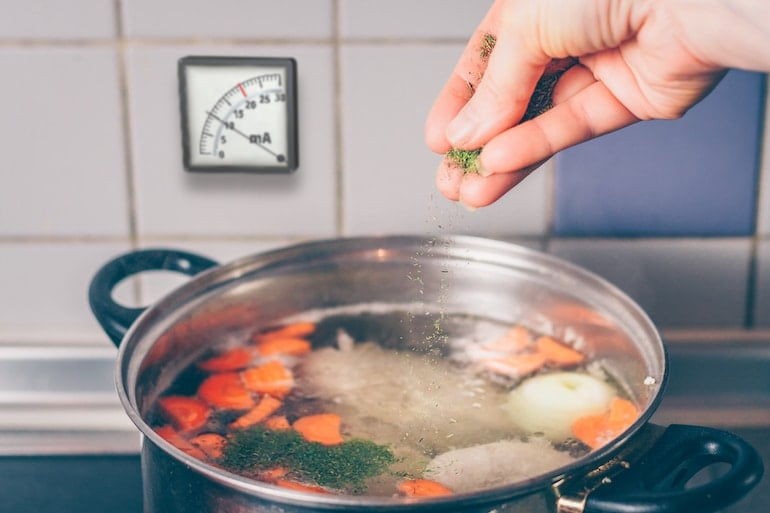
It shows 10mA
